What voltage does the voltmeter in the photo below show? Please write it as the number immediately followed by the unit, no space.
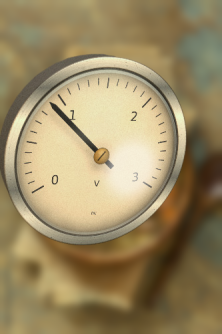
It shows 0.9V
